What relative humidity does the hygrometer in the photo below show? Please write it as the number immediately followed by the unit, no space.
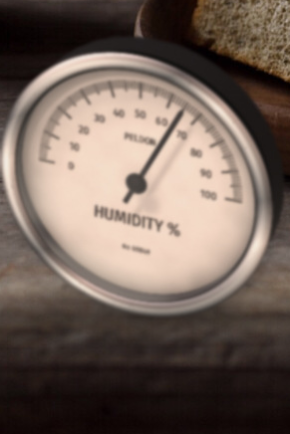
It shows 65%
